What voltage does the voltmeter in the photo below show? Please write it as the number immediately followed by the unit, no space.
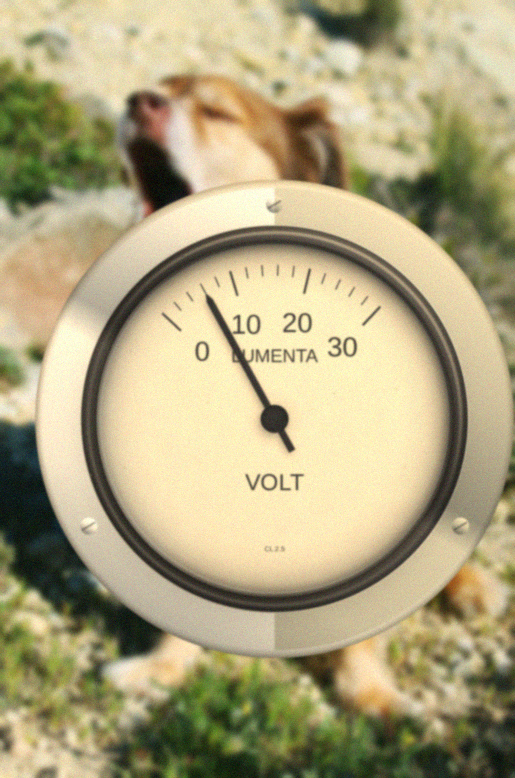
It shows 6V
